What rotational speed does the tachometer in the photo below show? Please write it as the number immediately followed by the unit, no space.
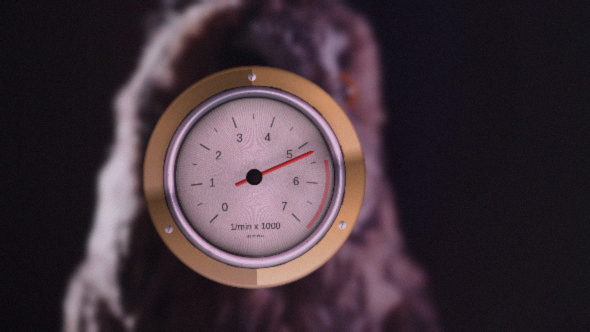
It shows 5250rpm
